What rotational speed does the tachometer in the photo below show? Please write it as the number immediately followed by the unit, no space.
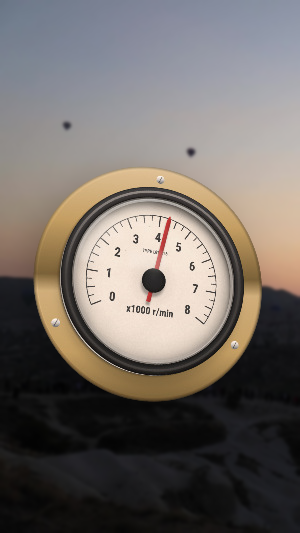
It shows 4250rpm
